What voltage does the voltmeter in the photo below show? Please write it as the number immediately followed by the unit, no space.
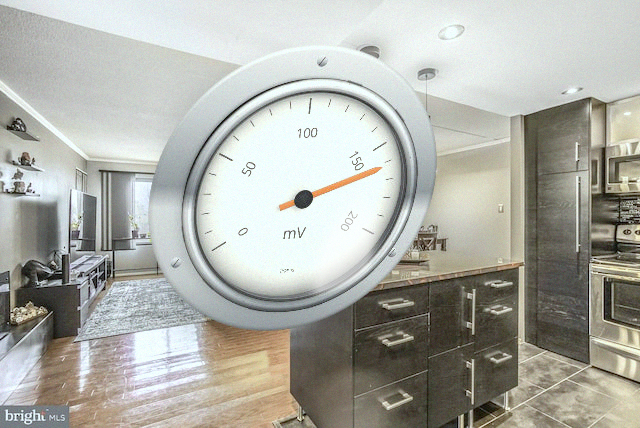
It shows 160mV
